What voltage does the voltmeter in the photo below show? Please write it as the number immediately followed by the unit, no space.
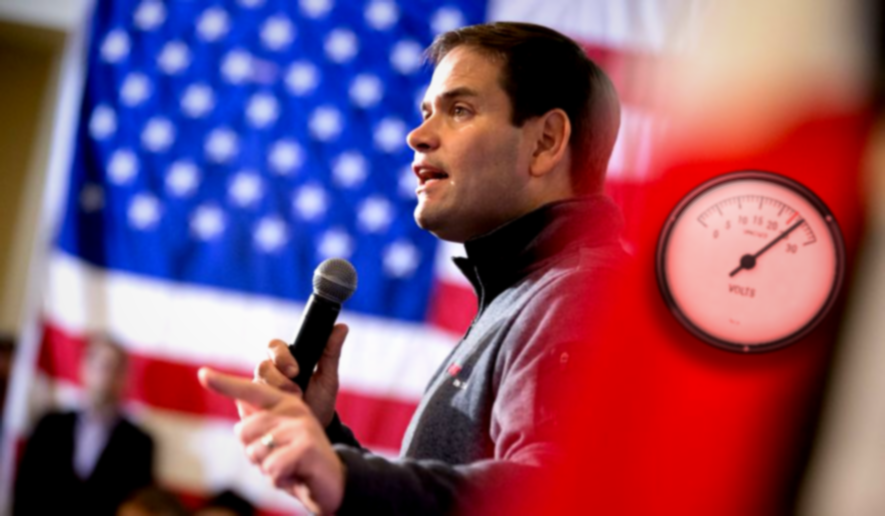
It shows 25V
